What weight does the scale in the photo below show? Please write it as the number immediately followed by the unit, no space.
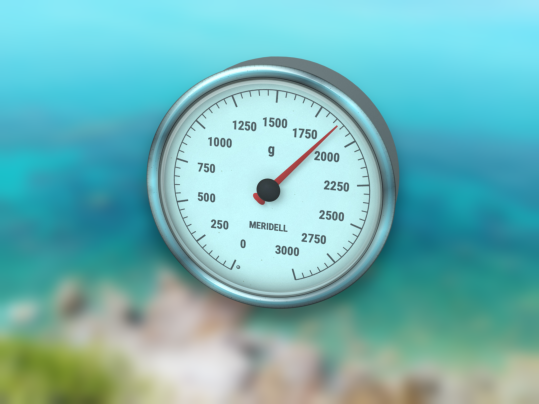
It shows 1875g
